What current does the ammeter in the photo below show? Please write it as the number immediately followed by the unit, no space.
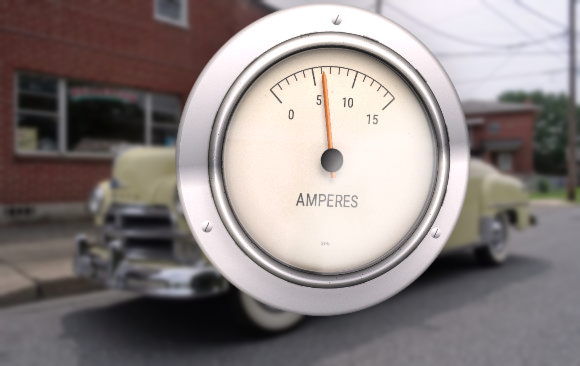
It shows 6A
